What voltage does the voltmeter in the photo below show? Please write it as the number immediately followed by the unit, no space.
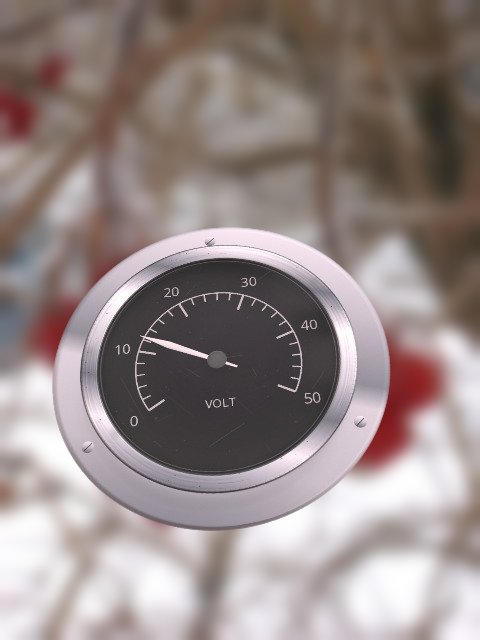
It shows 12V
